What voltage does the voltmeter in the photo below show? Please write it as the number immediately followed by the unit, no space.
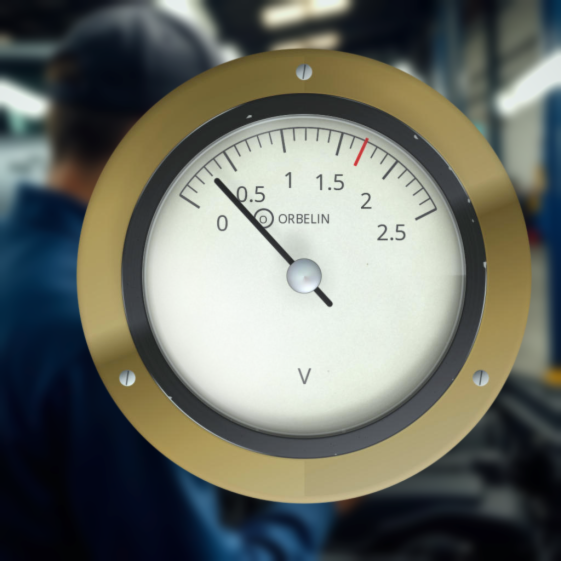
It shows 0.3V
